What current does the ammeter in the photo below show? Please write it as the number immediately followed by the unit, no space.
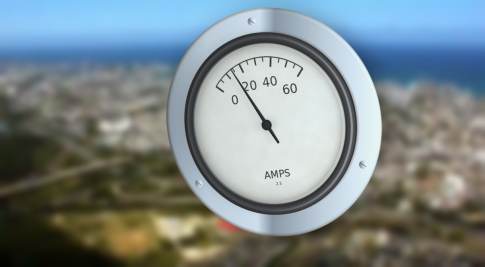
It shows 15A
